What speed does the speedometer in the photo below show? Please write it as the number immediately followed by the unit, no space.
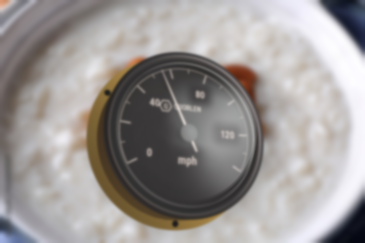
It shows 55mph
